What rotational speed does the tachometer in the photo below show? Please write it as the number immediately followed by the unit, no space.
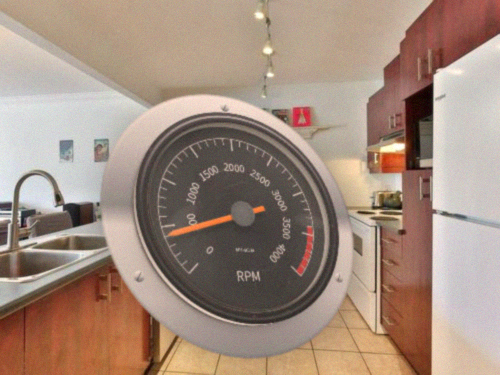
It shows 400rpm
